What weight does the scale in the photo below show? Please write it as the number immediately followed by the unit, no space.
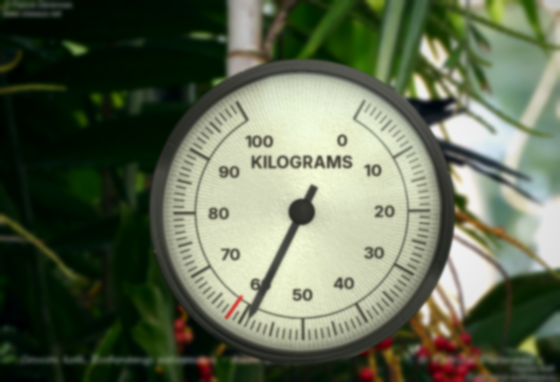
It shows 59kg
